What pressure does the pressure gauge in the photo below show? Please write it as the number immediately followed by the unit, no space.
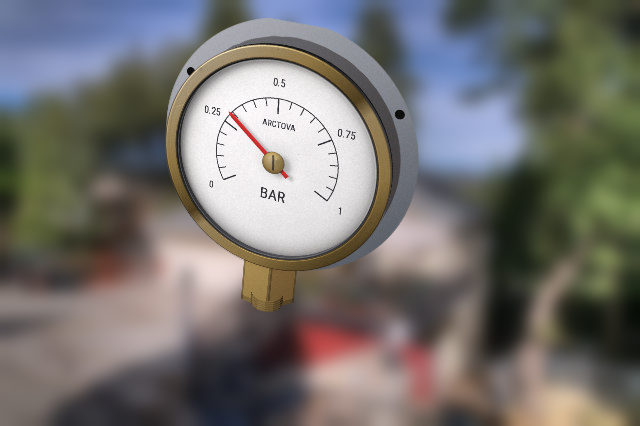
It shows 0.3bar
